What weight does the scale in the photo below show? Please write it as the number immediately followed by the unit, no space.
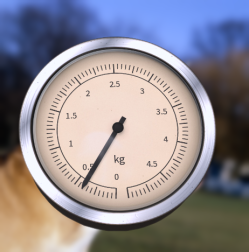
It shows 0.4kg
